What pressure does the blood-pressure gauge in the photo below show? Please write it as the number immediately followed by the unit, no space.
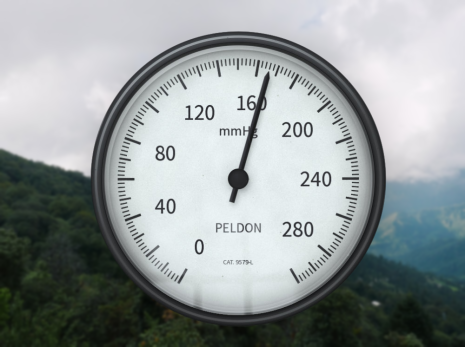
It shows 166mmHg
